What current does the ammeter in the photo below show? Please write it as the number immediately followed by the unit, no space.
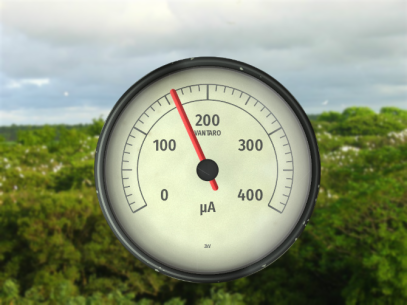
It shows 160µA
